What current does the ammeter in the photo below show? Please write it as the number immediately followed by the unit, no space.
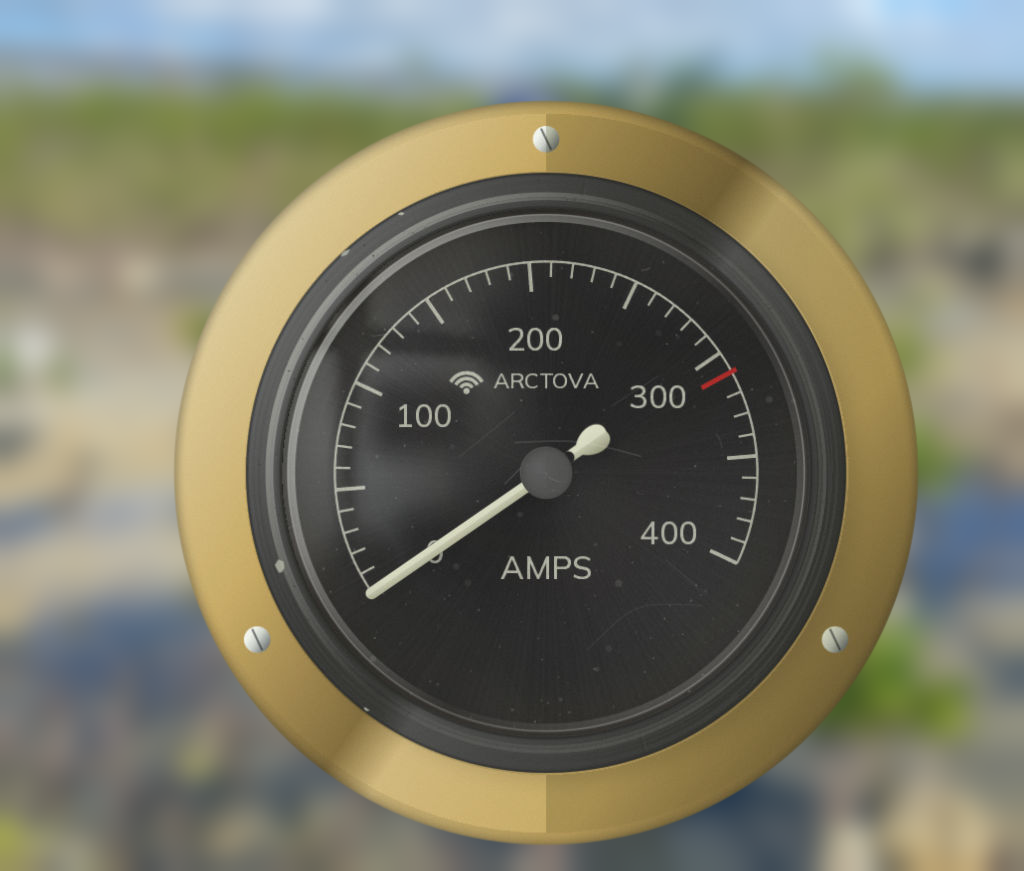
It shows 0A
